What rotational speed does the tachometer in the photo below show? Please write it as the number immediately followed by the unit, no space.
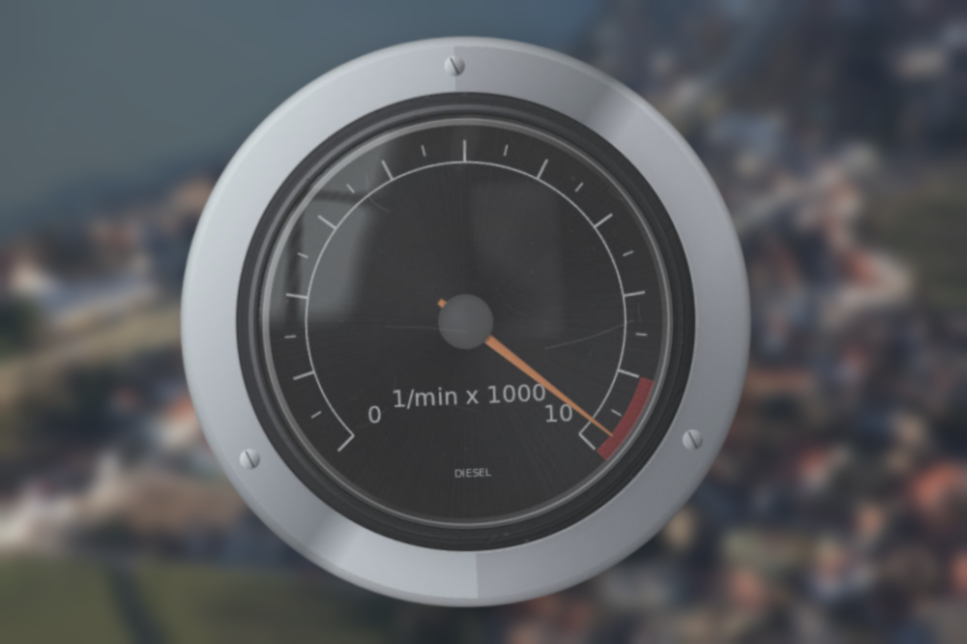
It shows 9750rpm
